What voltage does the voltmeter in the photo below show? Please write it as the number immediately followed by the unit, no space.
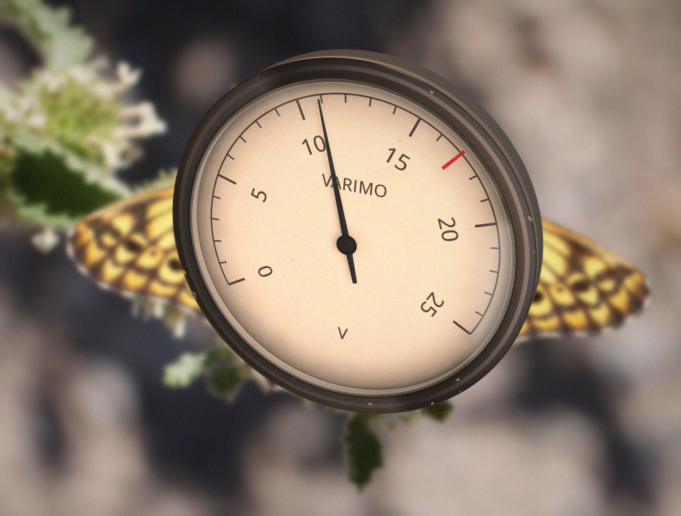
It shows 11V
